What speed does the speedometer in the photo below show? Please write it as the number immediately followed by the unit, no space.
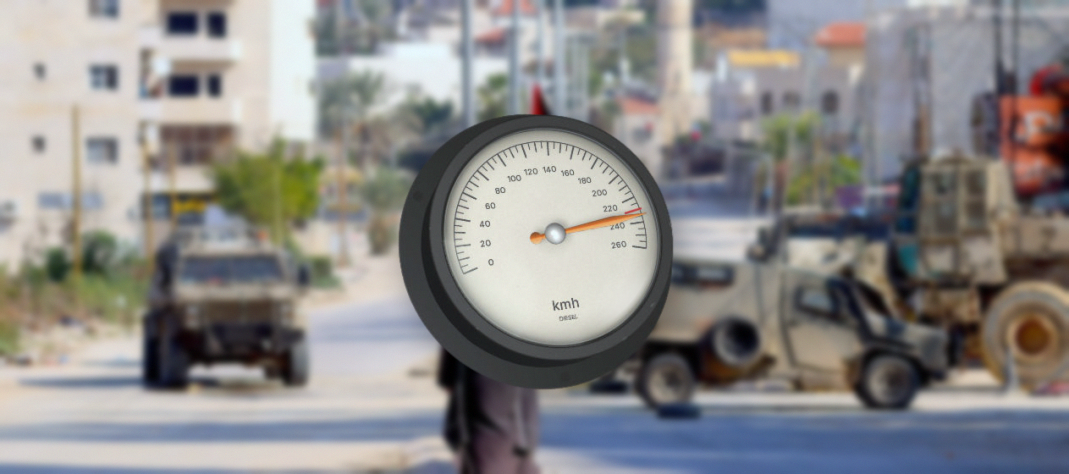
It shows 235km/h
